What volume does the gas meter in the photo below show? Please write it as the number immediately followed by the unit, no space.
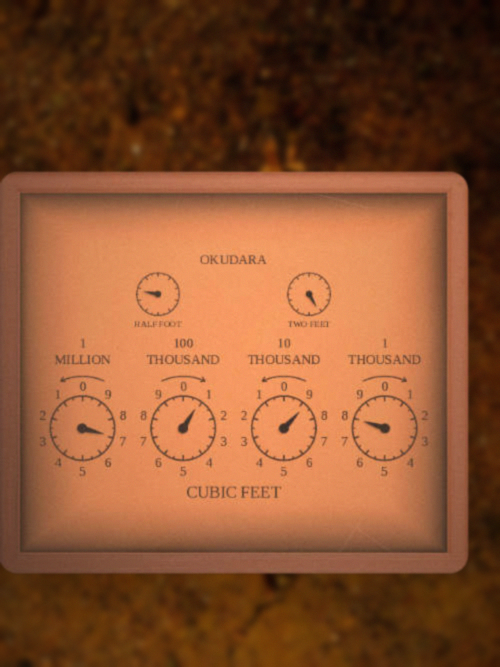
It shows 708800ft³
